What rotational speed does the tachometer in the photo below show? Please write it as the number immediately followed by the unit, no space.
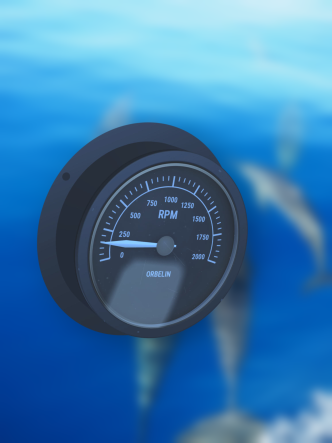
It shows 150rpm
